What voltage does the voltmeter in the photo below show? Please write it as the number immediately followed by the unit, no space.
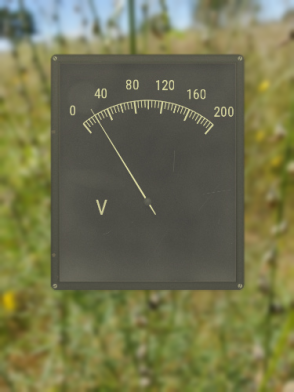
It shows 20V
